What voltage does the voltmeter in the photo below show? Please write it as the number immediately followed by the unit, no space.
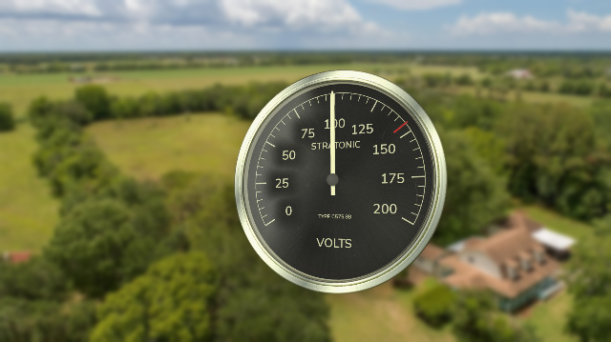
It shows 100V
